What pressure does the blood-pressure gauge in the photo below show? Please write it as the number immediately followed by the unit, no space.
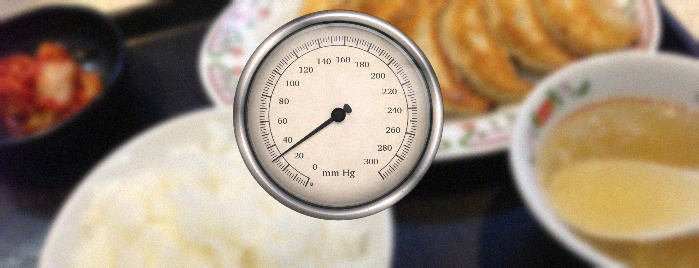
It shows 30mmHg
